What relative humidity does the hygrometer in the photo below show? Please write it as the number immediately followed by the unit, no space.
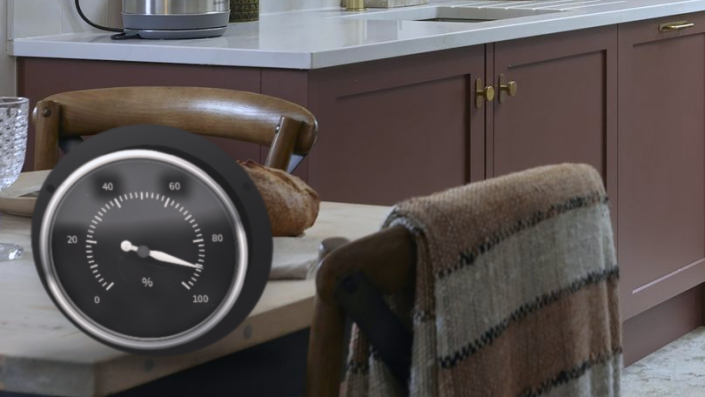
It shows 90%
